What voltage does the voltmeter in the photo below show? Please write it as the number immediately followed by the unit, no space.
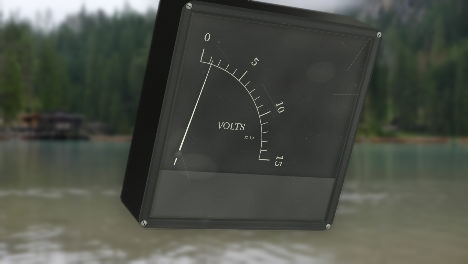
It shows 1V
